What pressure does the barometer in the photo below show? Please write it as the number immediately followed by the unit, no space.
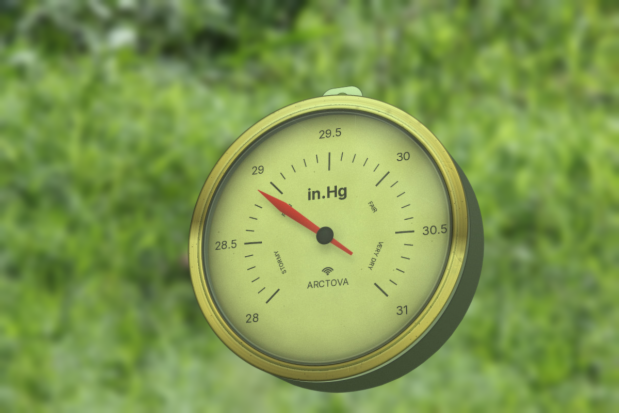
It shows 28.9inHg
